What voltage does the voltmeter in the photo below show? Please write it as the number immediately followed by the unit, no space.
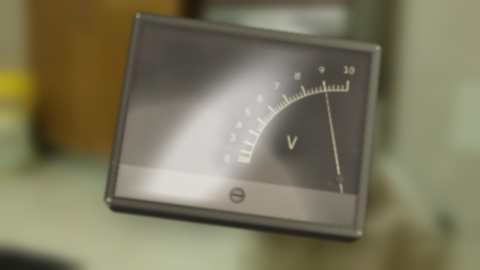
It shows 9V
